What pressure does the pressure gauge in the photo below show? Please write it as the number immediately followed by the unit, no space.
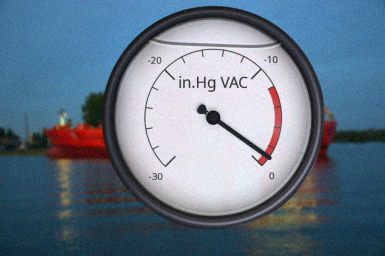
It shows -1inHg
